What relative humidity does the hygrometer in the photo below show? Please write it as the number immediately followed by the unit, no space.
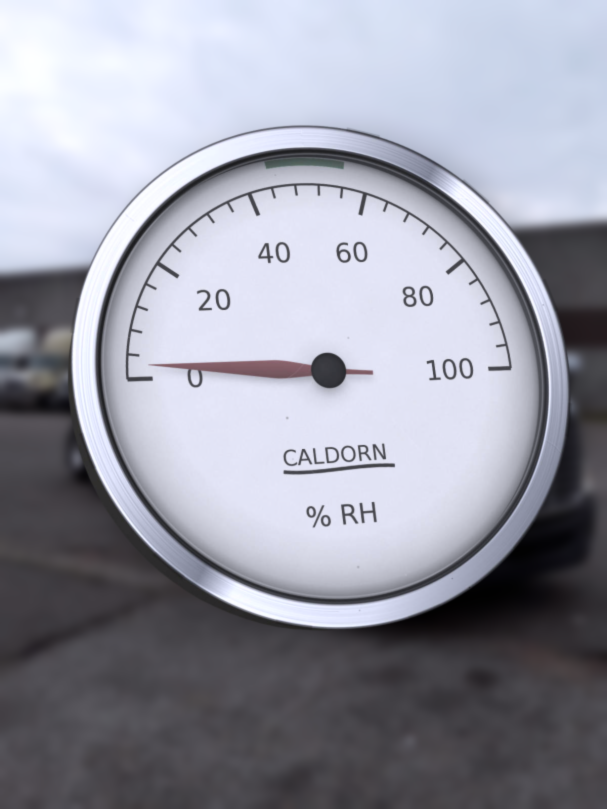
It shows 2%
